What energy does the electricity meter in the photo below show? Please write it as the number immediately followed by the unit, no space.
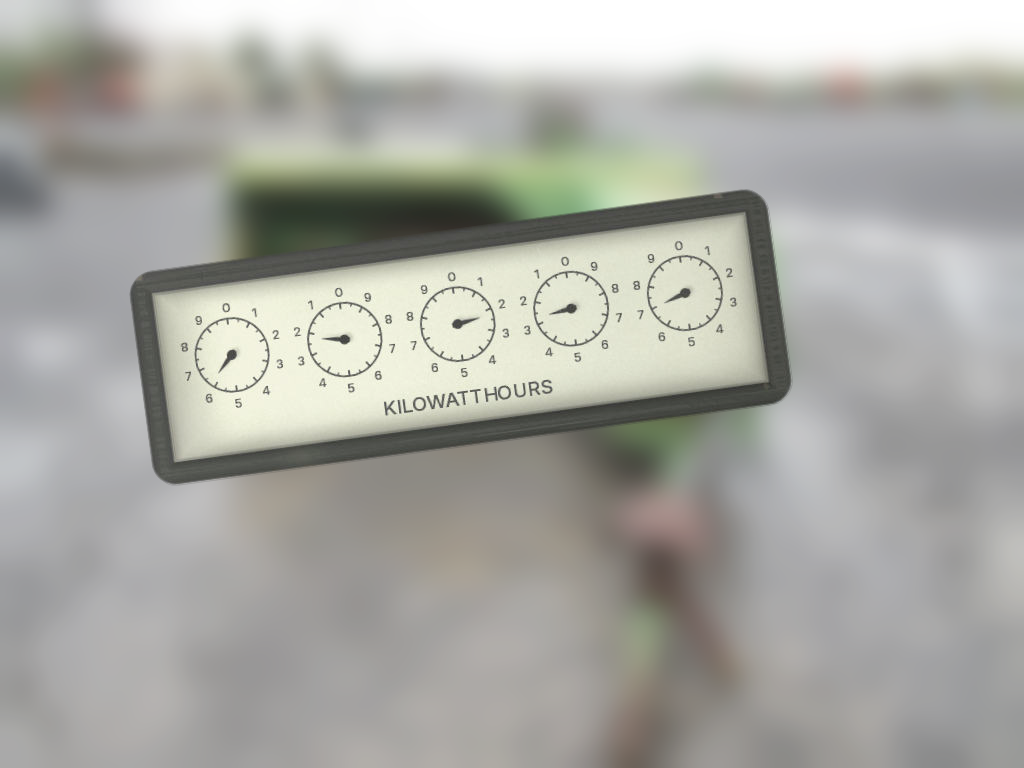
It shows 62227kWh
